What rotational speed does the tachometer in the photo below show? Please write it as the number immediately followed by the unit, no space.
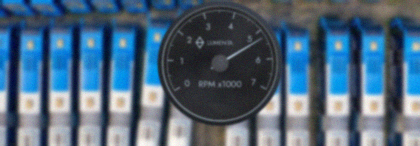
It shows 5250rpm
